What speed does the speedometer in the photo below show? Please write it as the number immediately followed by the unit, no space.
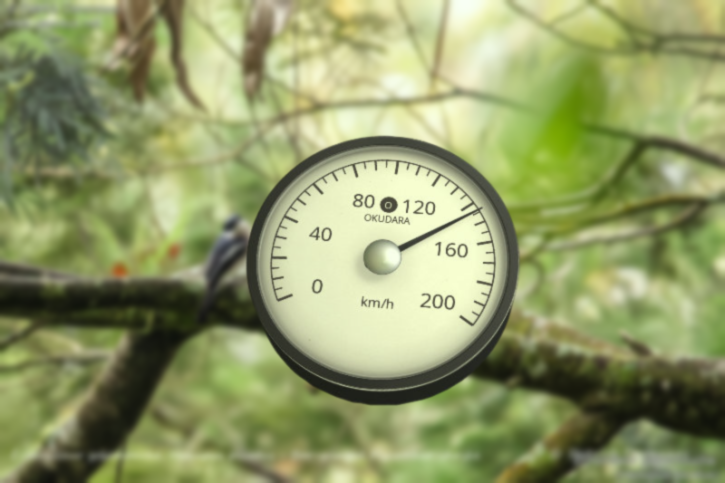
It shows 145km/h
